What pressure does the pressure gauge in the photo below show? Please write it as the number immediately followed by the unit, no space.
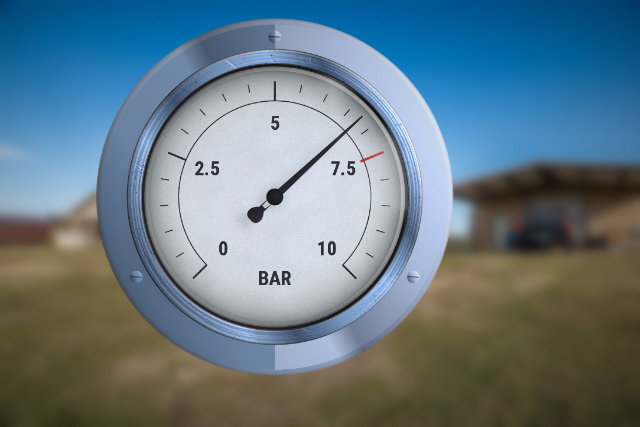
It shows 6.75bar
